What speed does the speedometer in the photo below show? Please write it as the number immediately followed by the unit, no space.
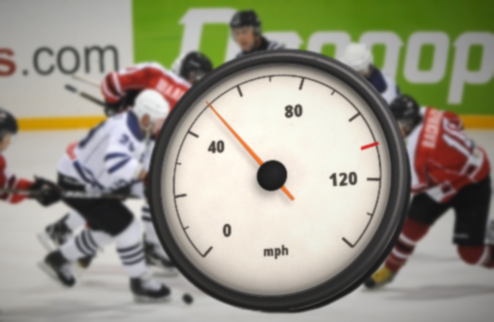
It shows 50mph
